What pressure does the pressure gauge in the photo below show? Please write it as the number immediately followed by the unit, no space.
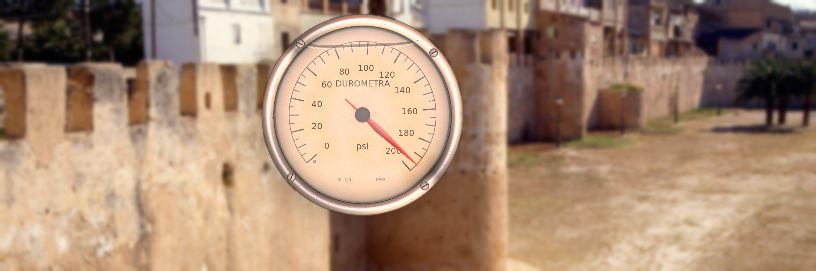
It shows 195psi
